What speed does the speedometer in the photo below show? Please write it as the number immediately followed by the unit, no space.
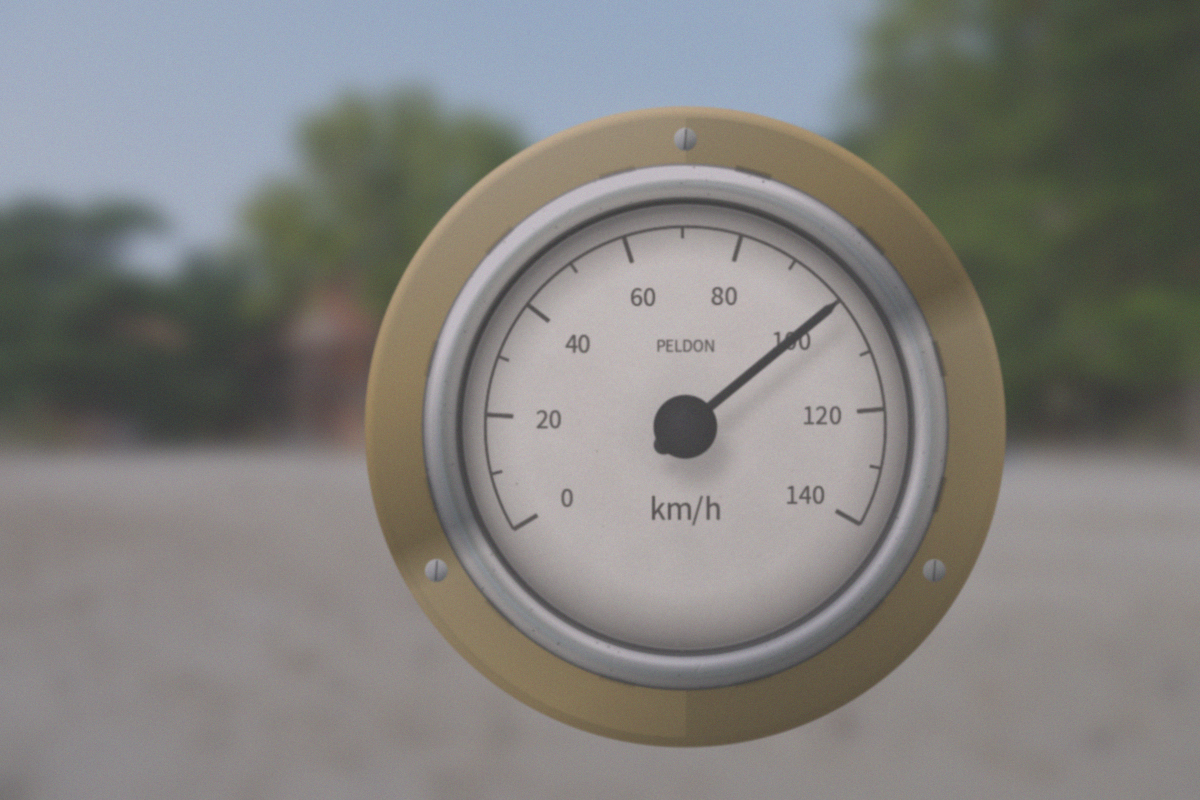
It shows 100km/h
